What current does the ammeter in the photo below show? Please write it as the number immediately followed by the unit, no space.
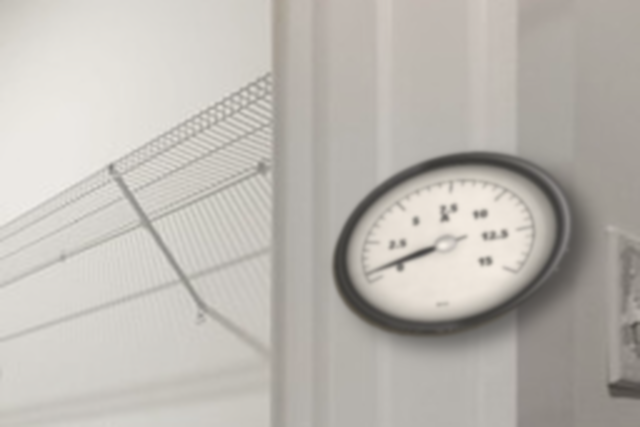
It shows 0.5A
